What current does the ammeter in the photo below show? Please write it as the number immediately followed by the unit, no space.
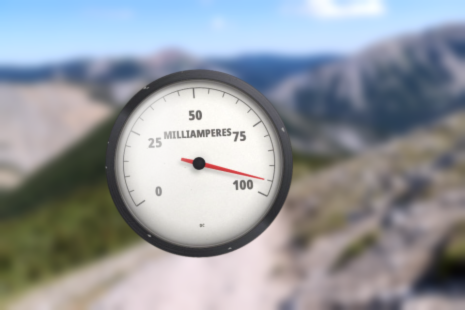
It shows 95mA
